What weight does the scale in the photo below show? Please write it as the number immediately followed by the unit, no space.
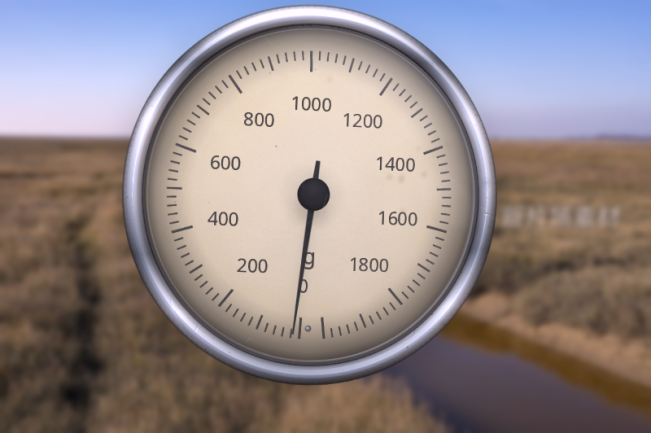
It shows 20g
